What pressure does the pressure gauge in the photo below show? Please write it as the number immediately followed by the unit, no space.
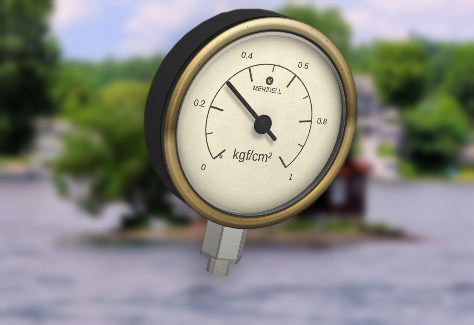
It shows 0.3kg/cm²
